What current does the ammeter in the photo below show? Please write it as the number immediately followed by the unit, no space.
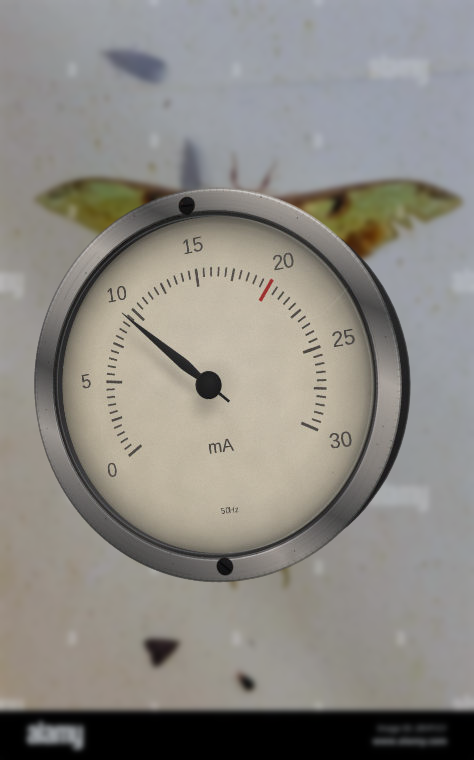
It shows 9.5mA
